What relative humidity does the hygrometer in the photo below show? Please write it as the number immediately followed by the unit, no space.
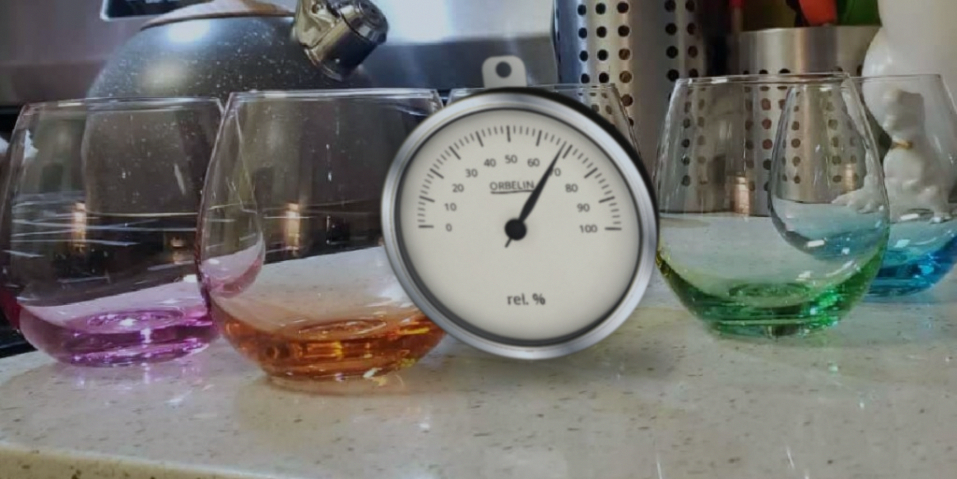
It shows 68%
